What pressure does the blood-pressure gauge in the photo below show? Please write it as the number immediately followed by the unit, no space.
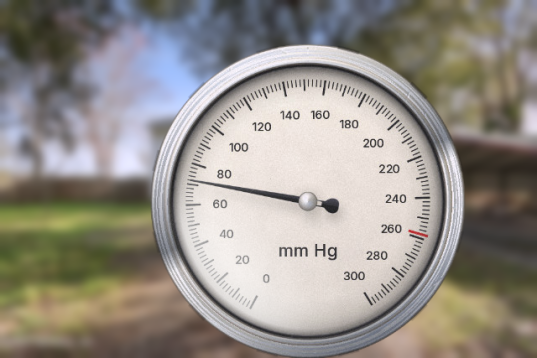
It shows 72mmHg
